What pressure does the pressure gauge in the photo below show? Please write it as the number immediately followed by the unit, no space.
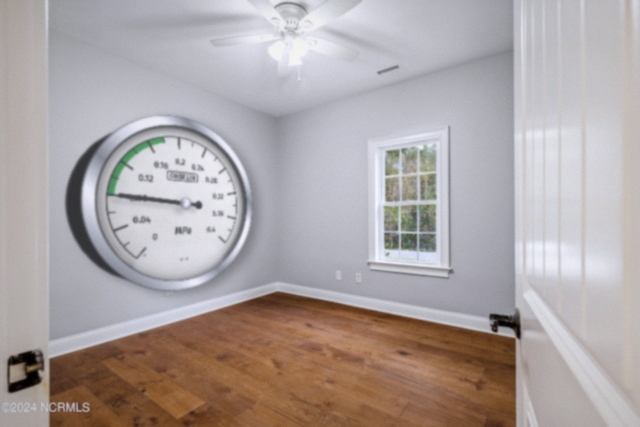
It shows 0.08MPa
